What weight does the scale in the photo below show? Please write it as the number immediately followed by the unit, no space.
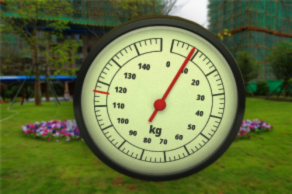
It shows 8kg
